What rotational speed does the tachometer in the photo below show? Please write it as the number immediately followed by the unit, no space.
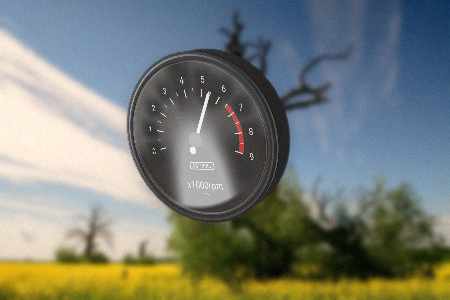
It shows 5500rpm
